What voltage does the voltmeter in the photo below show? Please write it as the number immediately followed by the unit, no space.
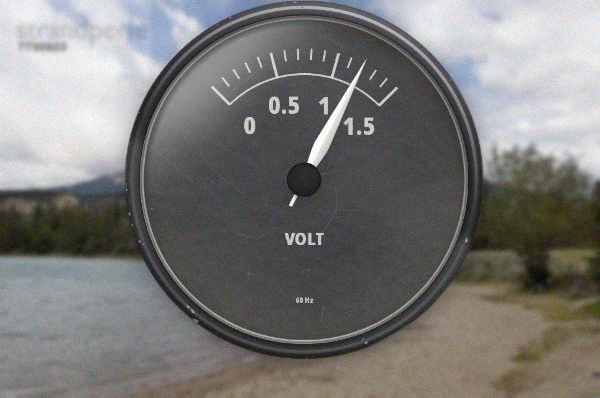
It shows 1.2V
